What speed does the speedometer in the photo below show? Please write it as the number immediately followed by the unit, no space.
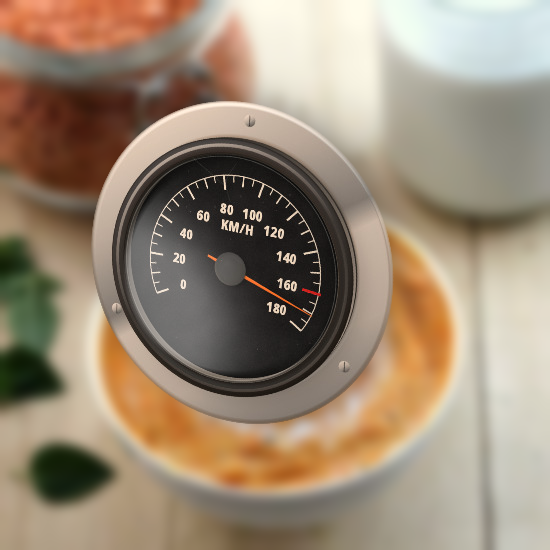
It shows 170km/h
